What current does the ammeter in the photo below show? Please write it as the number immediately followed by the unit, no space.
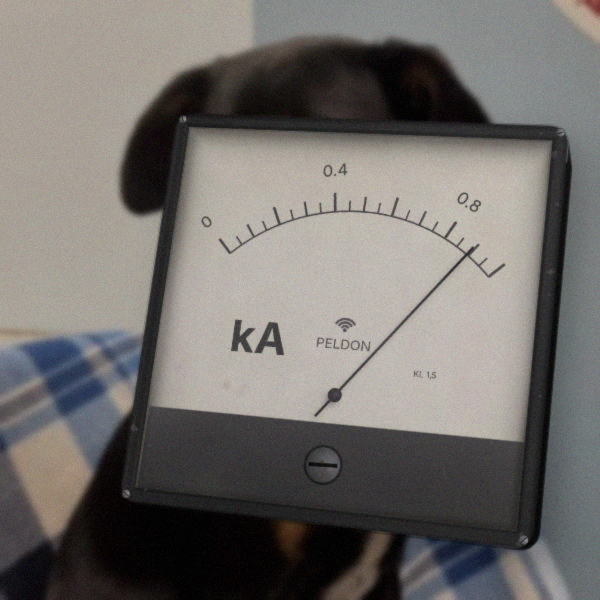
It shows 0.9kA
